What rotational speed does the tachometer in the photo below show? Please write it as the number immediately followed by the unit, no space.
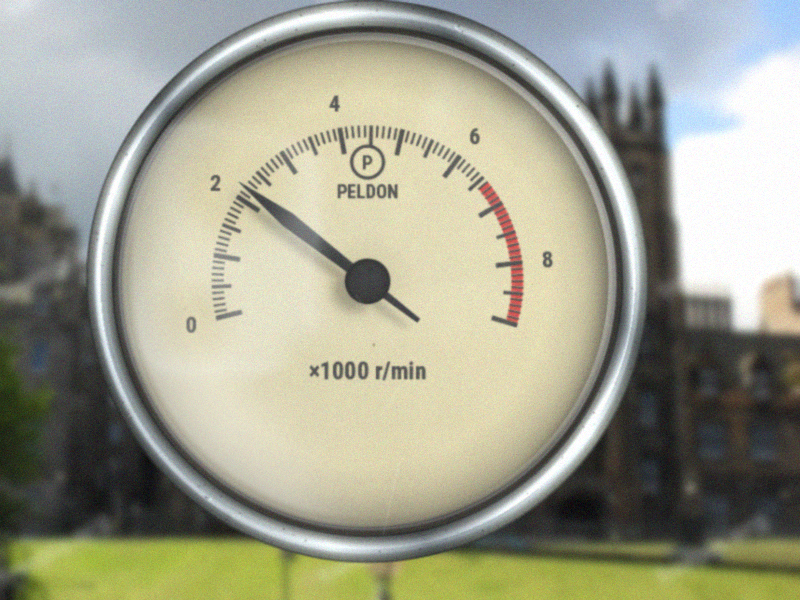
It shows 2200rpm
